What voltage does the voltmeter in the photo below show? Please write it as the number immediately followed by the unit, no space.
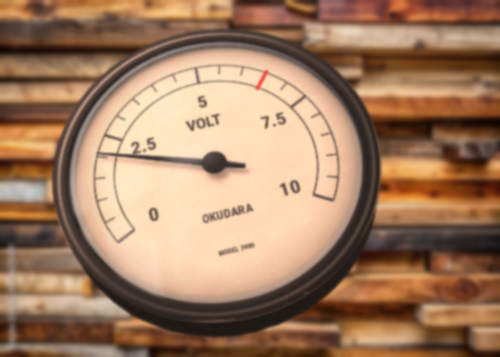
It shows 2V
